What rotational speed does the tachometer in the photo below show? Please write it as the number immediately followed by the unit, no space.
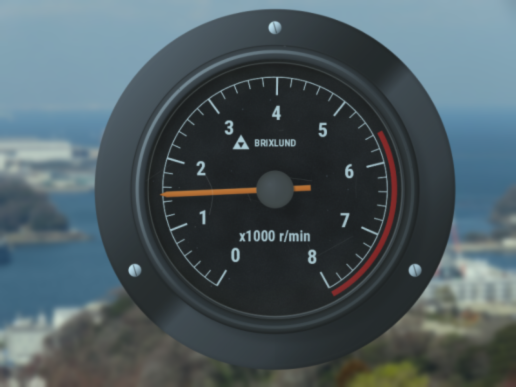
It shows 1500rpm
